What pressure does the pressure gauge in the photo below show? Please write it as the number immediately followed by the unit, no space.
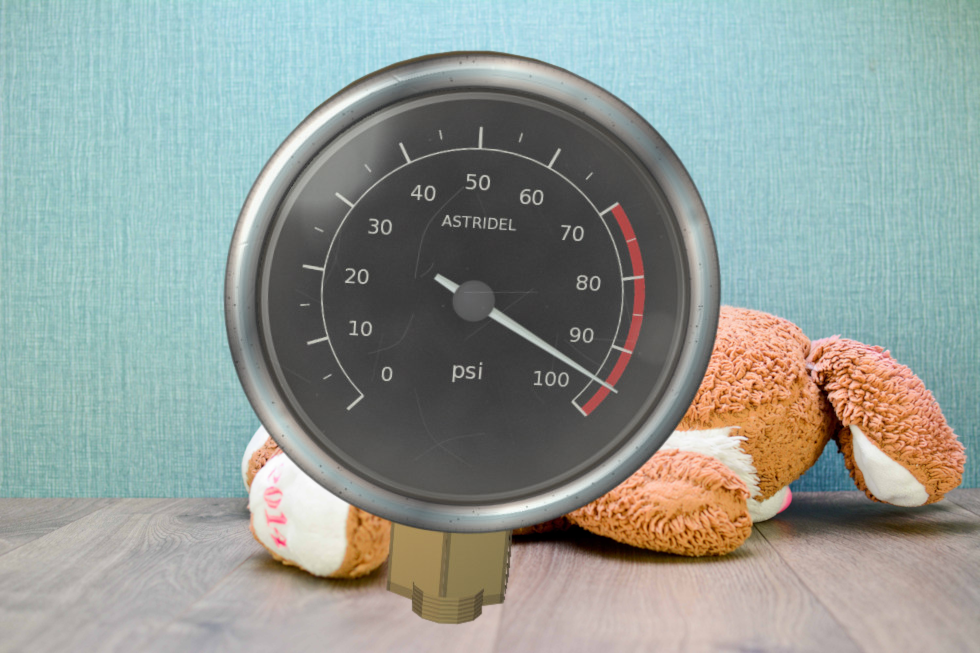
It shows 95psi
